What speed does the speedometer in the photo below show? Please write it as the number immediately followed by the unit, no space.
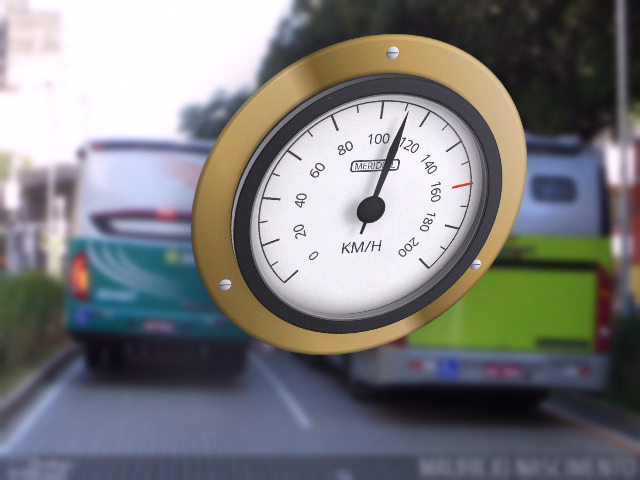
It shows 110km/h
